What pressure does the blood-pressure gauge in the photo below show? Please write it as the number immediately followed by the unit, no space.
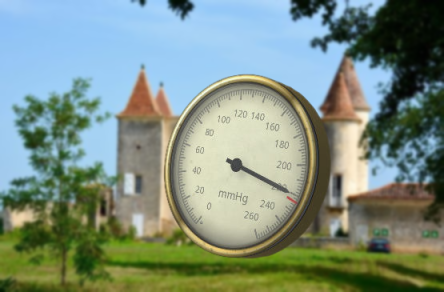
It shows 220mmHg
